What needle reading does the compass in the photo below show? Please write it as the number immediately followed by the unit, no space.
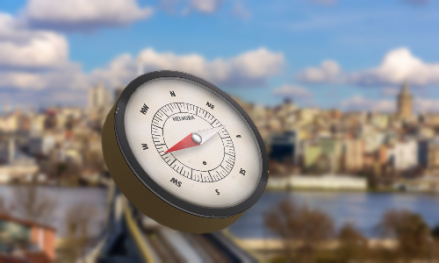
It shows 255°
